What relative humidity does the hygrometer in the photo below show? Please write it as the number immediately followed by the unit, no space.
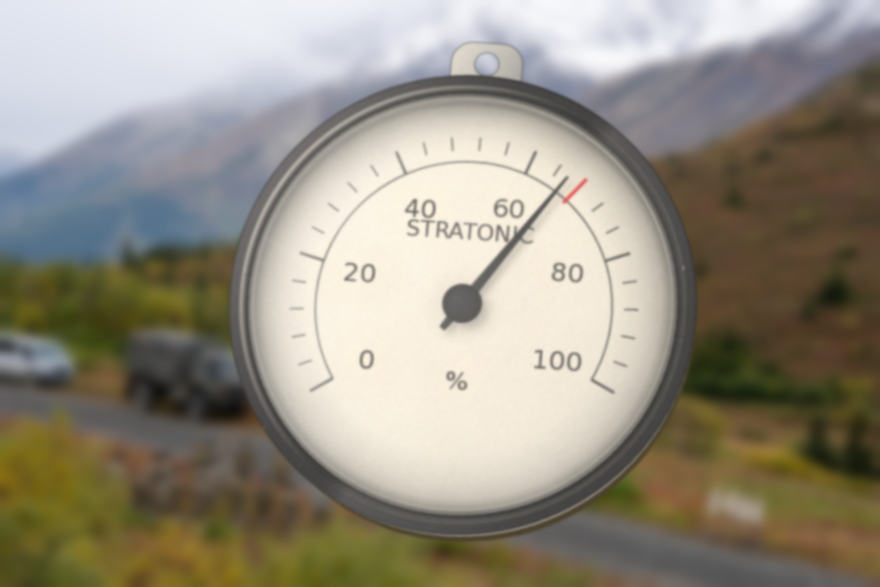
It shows 66%
